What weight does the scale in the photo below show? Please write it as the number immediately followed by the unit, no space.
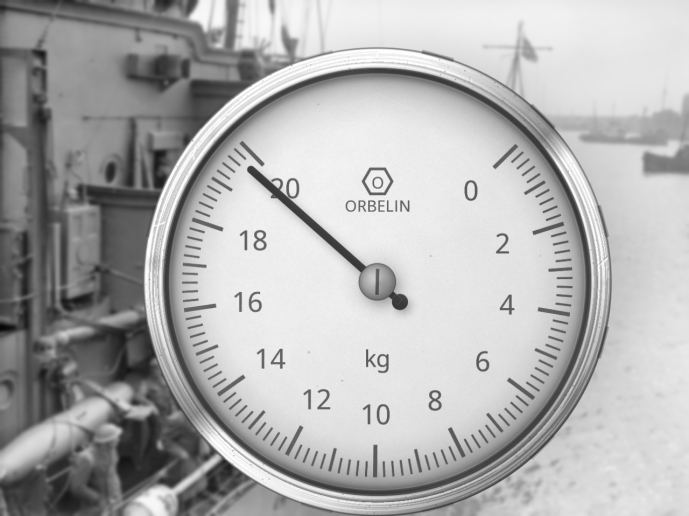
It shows 19.7kg
